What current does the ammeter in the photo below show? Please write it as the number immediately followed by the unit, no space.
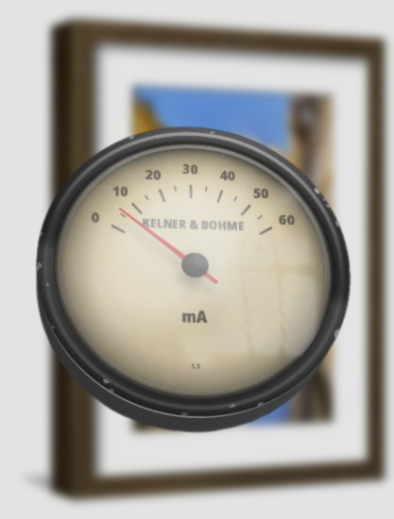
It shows 5mA
